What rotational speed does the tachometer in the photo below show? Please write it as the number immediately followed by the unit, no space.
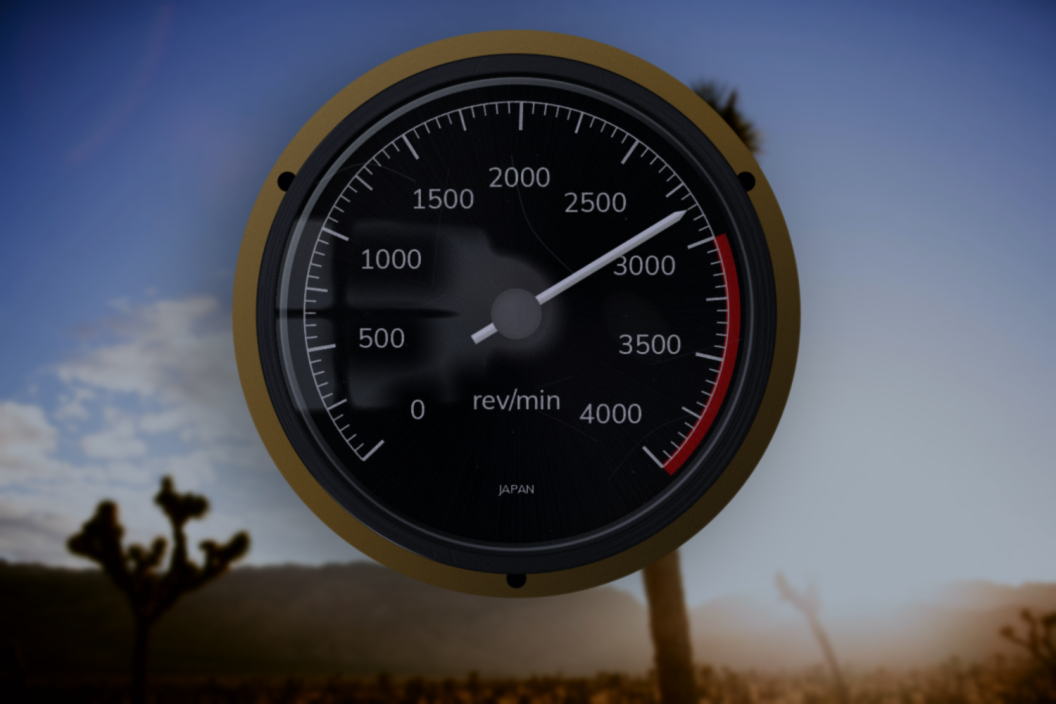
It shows 2850rpm
